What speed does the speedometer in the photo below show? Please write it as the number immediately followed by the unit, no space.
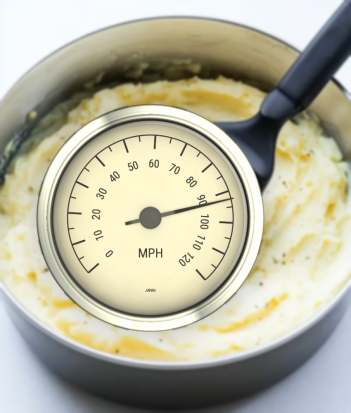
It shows 92.5mph
